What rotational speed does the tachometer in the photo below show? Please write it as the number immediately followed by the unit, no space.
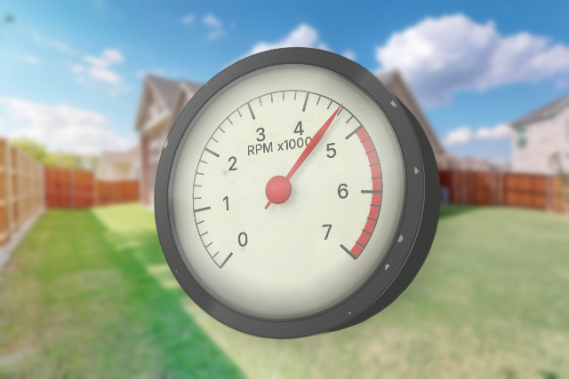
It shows 4600rpm
